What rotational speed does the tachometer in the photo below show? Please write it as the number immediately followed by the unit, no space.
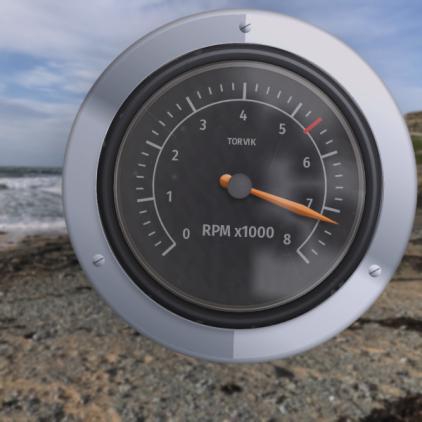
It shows 7200rpm
